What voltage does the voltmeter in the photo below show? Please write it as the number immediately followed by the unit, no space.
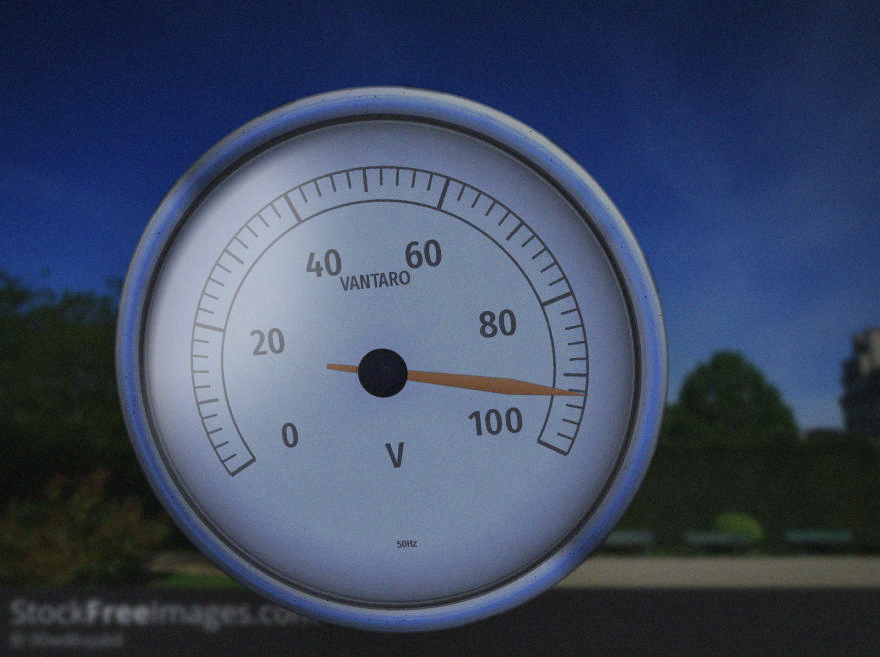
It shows 92V
